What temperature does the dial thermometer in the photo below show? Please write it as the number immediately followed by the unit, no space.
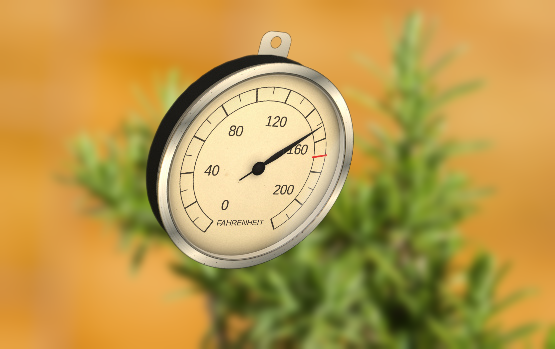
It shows 150°F
